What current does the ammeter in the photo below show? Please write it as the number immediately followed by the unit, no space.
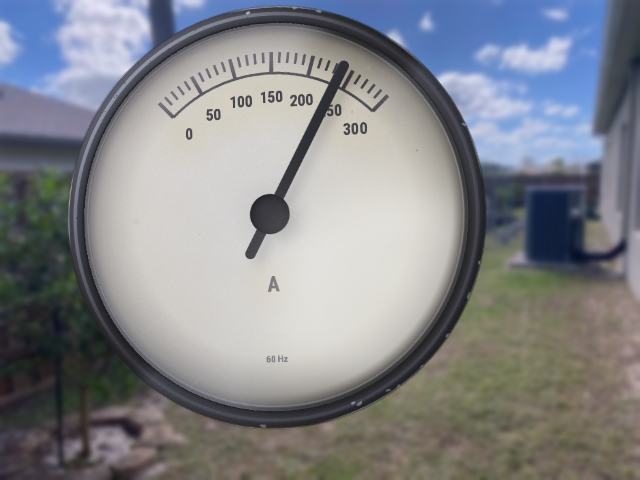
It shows 240A
